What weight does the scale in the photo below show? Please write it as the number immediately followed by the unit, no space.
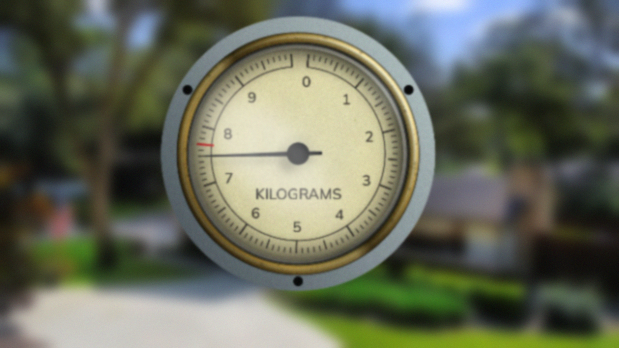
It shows 7.5kg
